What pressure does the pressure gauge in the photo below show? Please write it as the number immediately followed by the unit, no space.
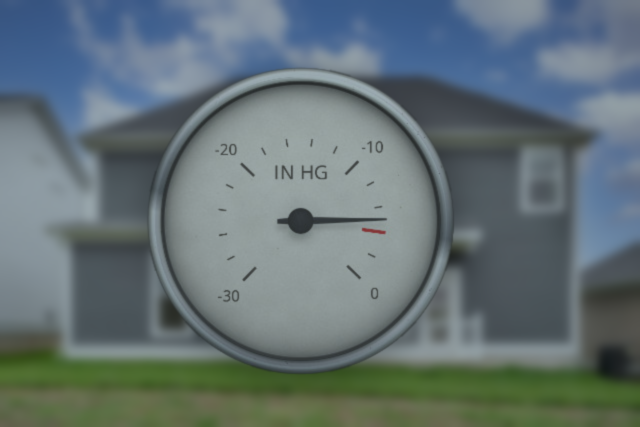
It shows -5inHg
